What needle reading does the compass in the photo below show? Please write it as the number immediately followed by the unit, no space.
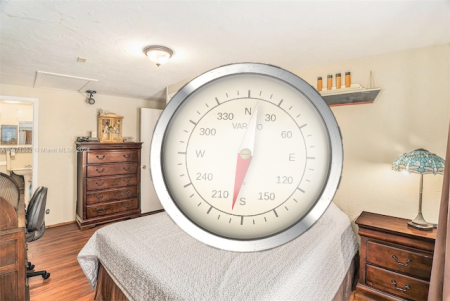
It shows 190°
